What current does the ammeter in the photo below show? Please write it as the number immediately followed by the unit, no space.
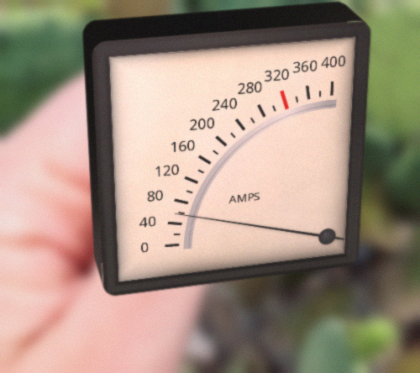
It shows 60A
